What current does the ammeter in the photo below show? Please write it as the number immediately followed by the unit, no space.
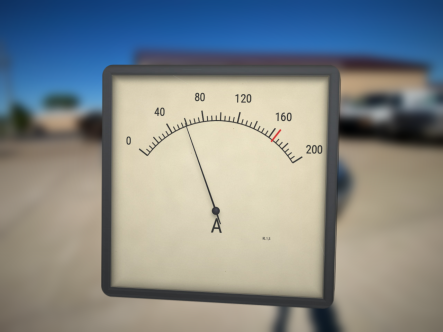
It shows 60A
